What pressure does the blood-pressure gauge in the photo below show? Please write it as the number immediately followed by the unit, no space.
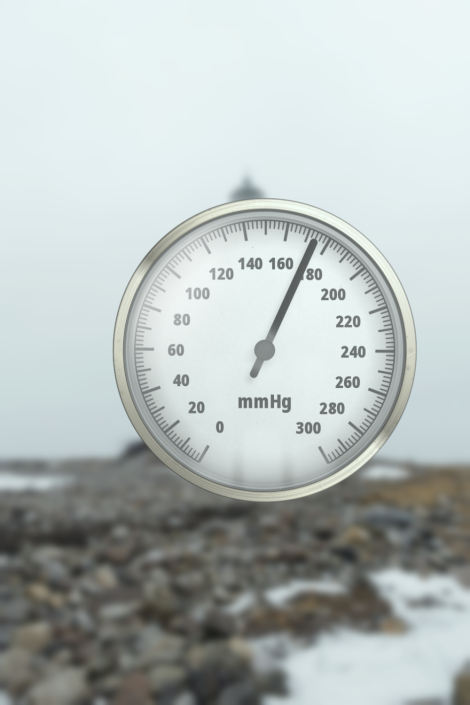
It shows 174mmHg
